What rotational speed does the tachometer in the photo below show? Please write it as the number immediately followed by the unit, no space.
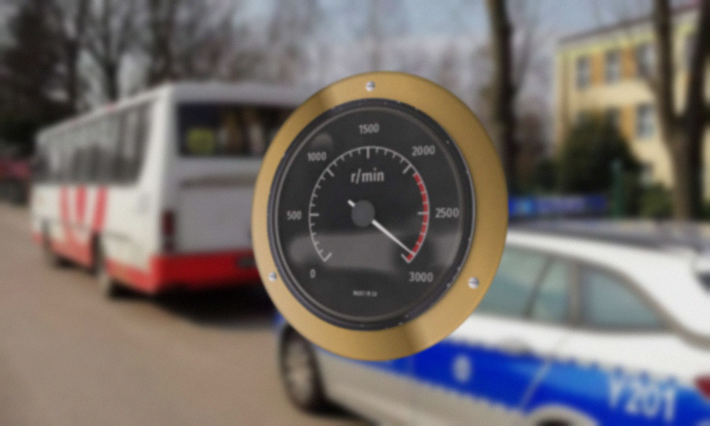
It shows 2900rpm
